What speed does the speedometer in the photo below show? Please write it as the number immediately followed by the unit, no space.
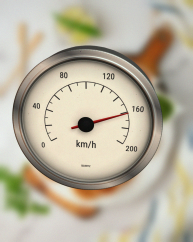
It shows 160km/h
